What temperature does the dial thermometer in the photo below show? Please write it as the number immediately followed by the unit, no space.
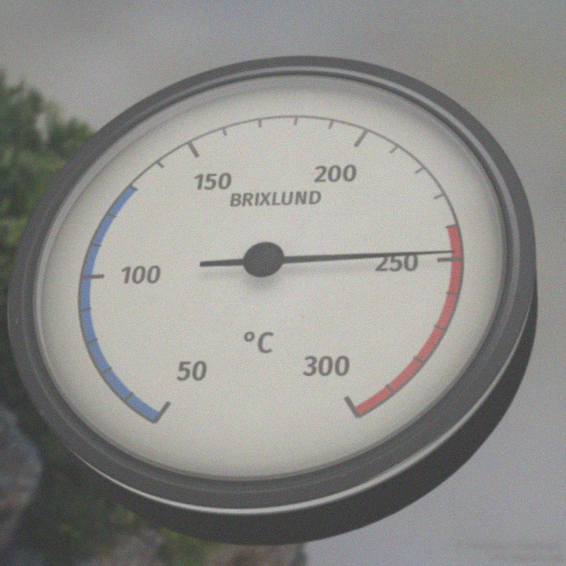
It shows 250°C
